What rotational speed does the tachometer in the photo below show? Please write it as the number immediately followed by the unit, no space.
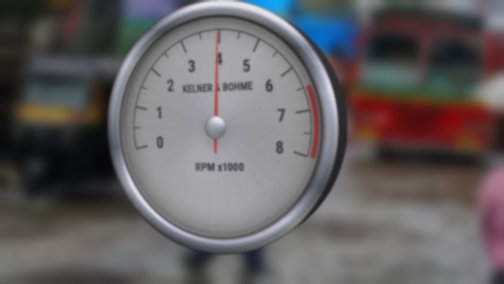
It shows 4000rpm
